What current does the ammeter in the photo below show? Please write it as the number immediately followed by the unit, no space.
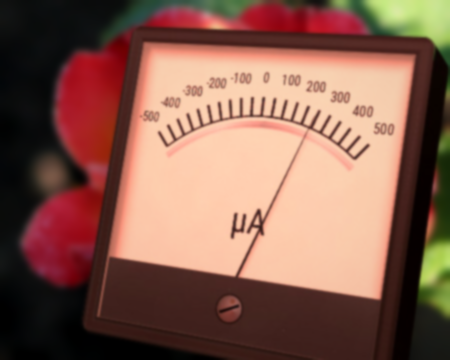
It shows 250µA
